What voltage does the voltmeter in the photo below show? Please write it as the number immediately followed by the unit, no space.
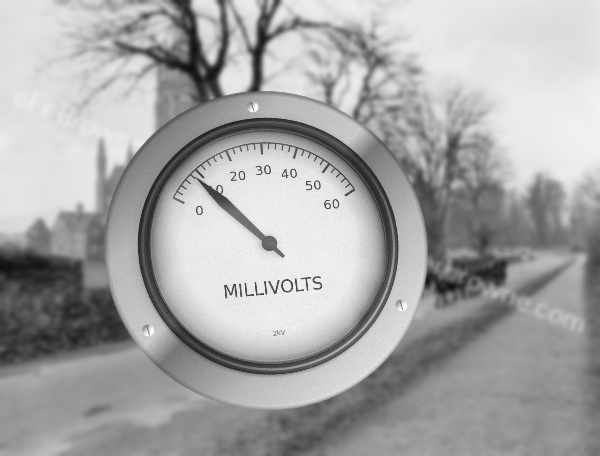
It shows 8mV
